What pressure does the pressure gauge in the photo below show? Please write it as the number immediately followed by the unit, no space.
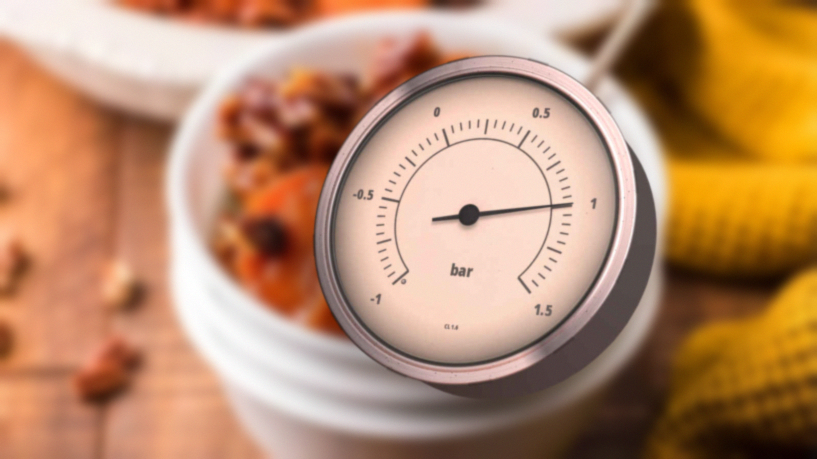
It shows 1bar
